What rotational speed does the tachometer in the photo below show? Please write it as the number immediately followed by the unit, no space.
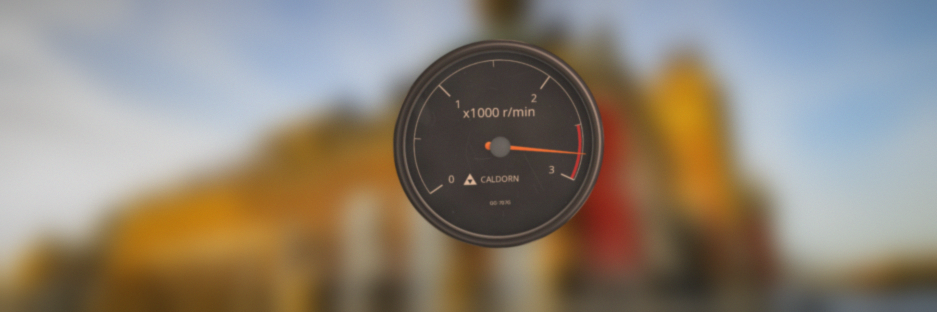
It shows 2750rpm
